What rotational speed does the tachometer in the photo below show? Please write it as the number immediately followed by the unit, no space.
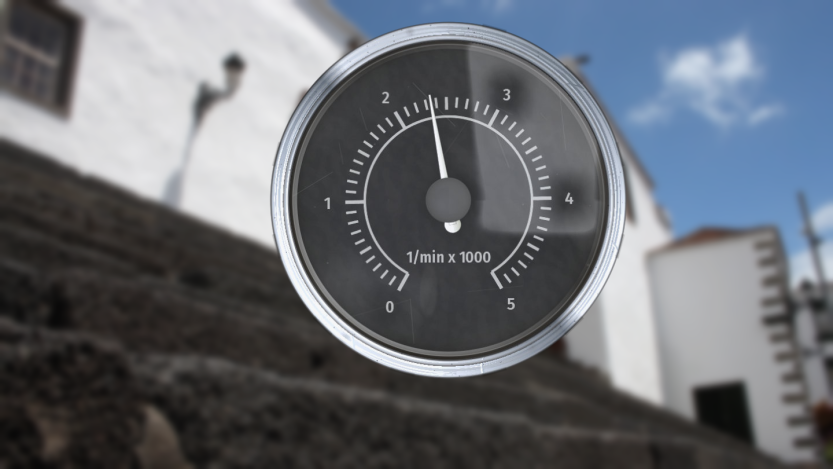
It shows 2350rpm
